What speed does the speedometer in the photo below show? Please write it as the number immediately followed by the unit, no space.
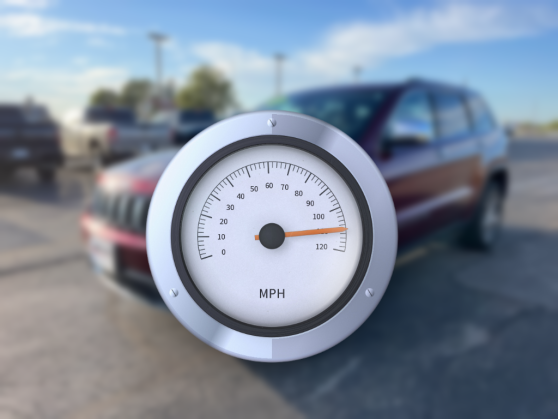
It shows 110mph
